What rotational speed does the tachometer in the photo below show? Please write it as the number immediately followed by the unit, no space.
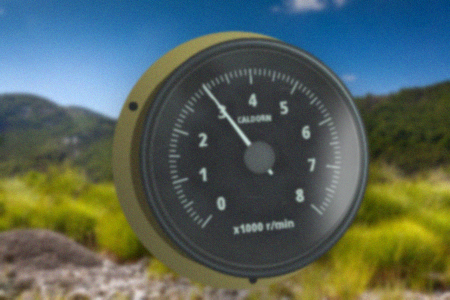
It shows 3000rpm
